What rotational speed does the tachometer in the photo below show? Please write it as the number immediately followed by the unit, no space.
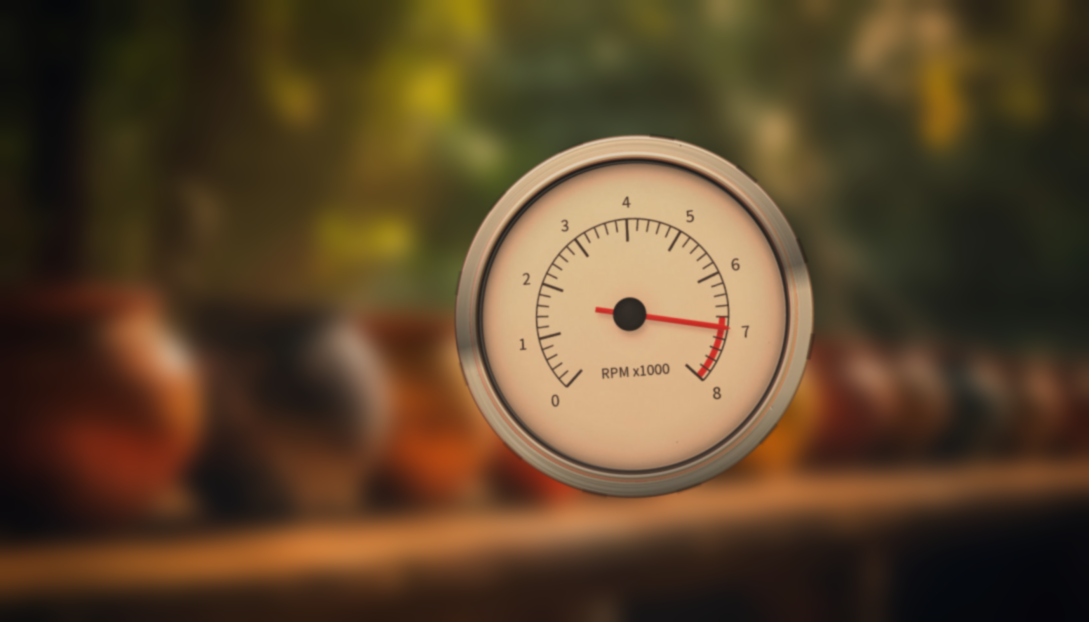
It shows 7000rpm
